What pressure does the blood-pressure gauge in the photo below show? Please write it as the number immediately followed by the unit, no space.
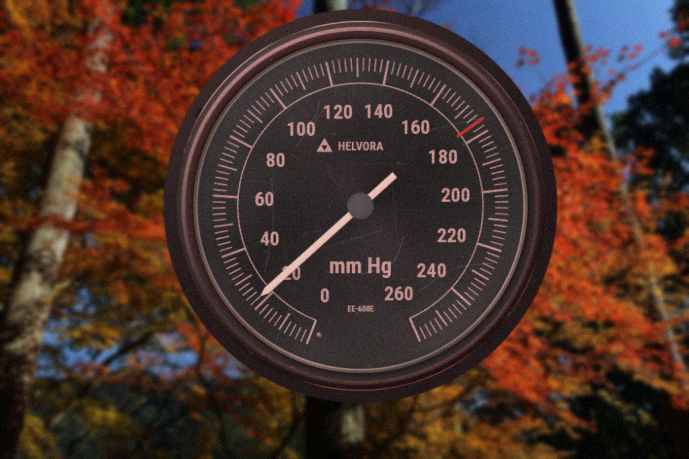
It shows 22mmHg
